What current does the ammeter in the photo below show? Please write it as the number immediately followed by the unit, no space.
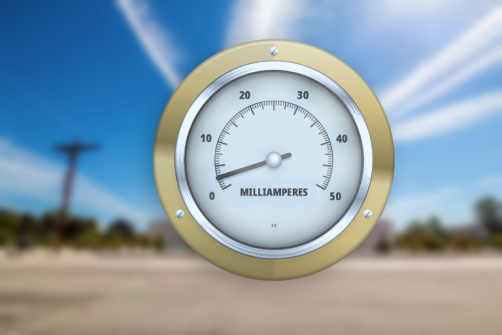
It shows 2.5mA
